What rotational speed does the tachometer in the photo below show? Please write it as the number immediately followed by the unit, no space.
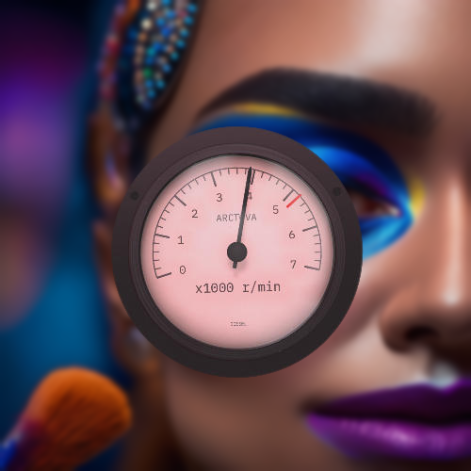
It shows 3900rpm
